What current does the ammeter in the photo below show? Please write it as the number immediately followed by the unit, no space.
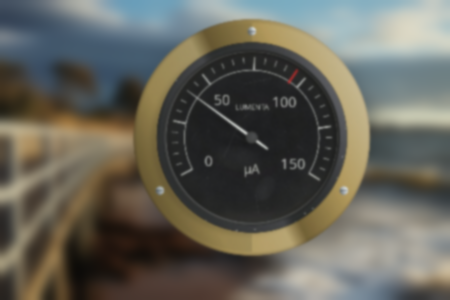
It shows 40µA
